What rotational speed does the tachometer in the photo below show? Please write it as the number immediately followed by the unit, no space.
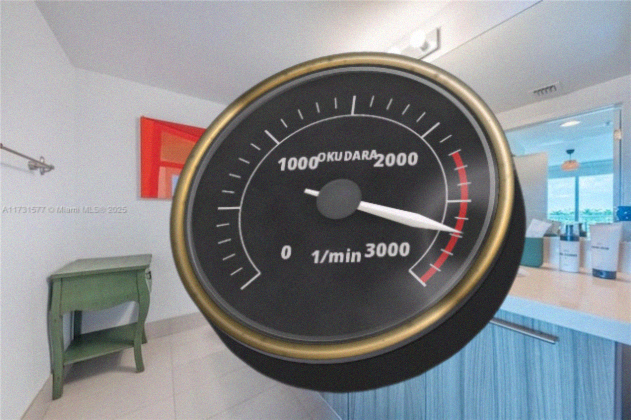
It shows 2700rpm
